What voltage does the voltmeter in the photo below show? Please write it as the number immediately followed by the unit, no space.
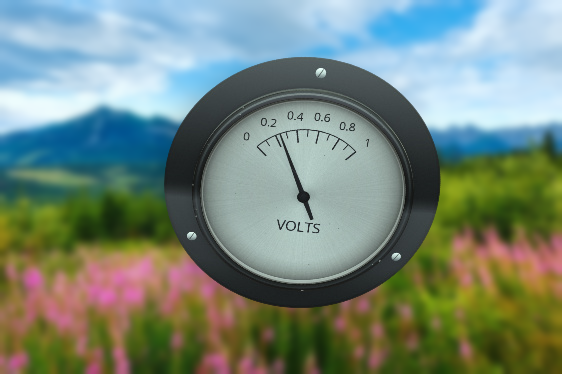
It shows 0.25V
